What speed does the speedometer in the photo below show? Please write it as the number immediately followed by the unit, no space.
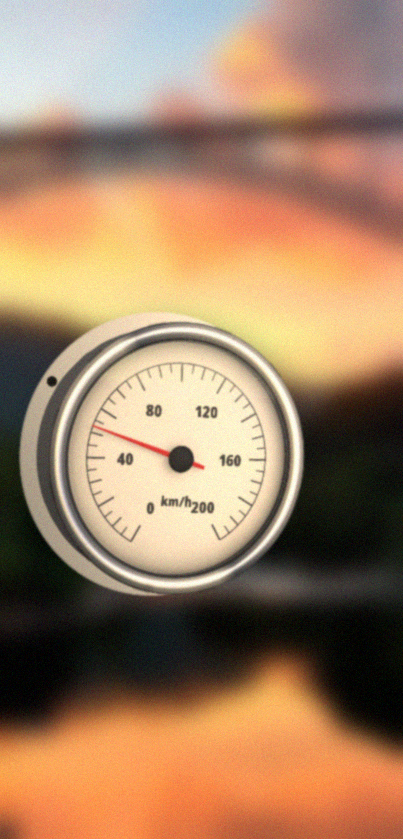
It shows 52.5km/h
